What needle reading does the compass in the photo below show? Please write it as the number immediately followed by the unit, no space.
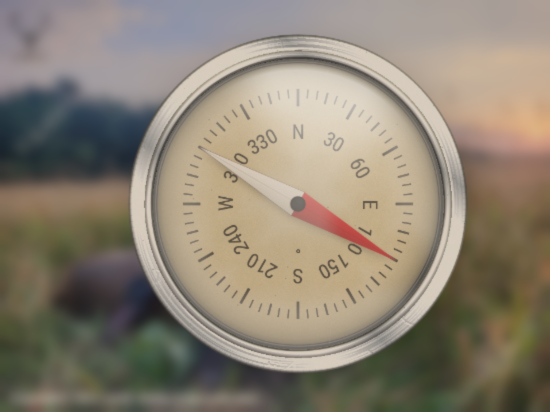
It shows 120°
